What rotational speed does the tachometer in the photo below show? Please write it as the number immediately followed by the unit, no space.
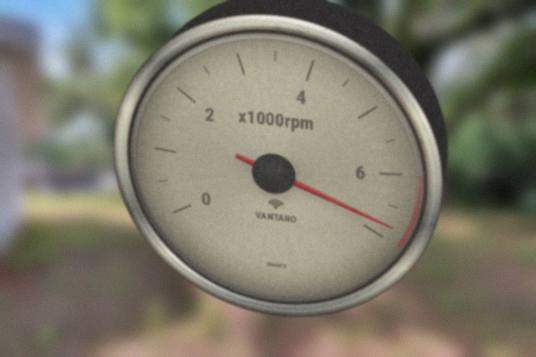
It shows 6750rpm
